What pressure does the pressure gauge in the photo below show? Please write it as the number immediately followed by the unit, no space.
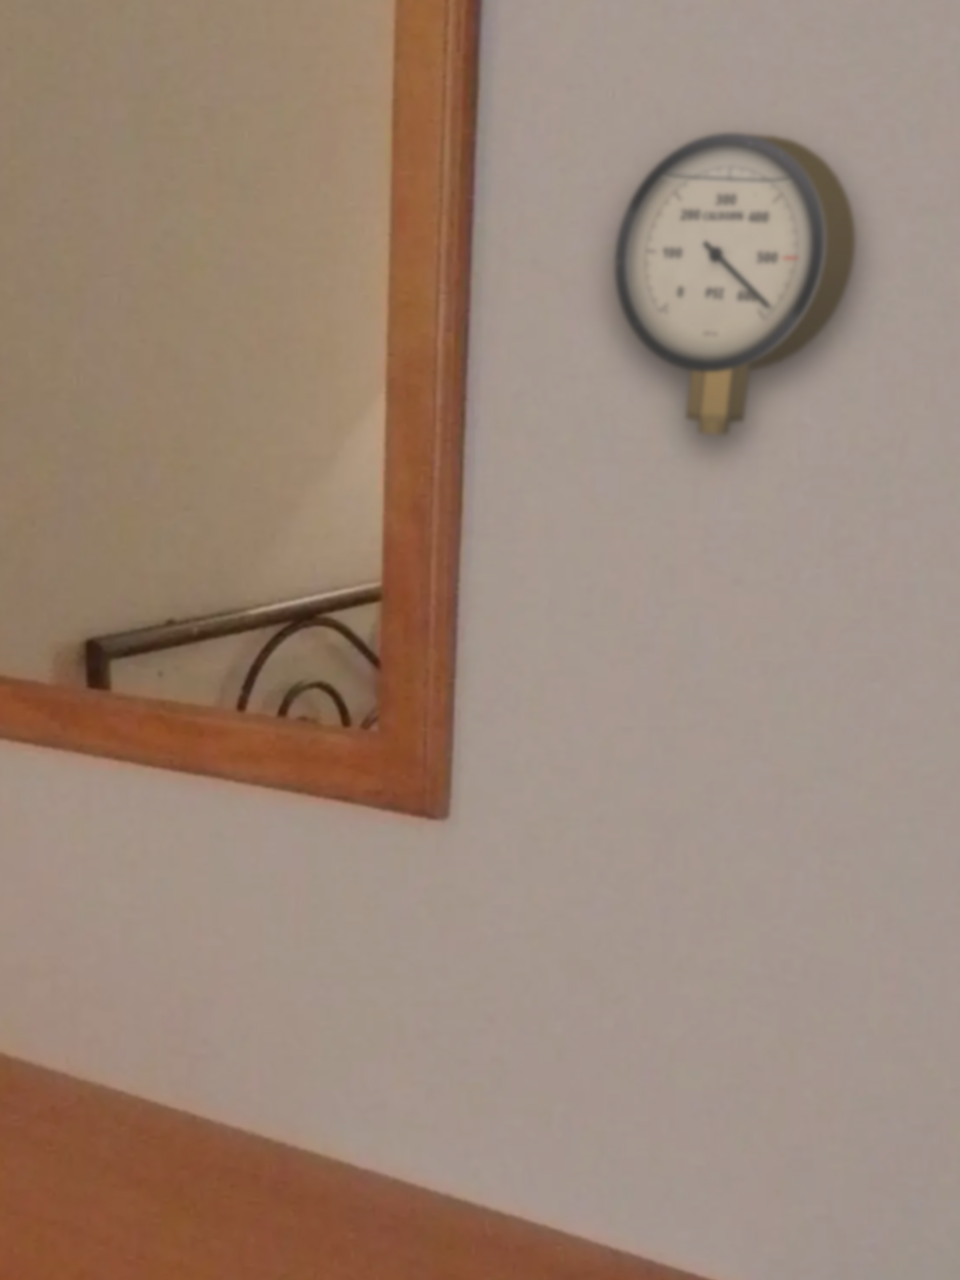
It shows 580psi
